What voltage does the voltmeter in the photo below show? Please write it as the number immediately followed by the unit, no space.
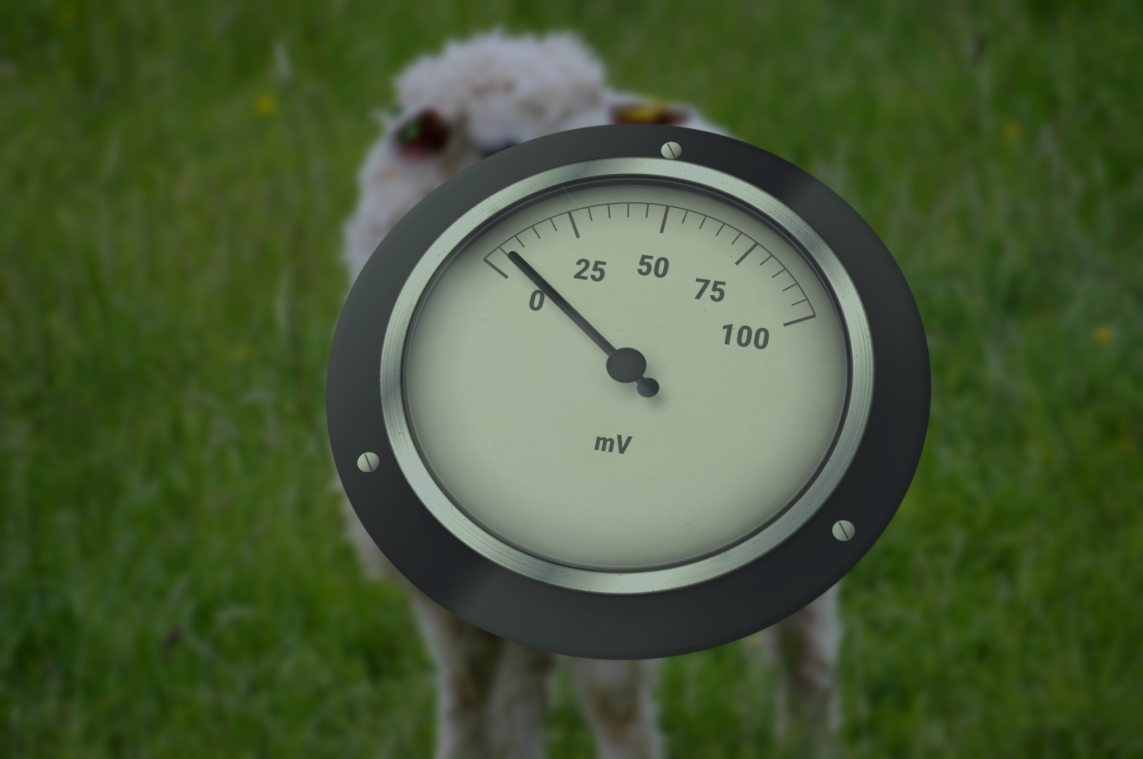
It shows 5mV
